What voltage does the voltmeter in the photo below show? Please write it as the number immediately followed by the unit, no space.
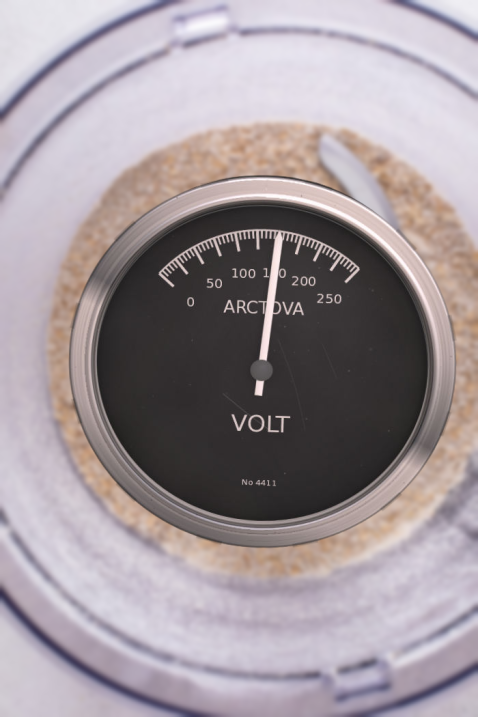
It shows 150V
